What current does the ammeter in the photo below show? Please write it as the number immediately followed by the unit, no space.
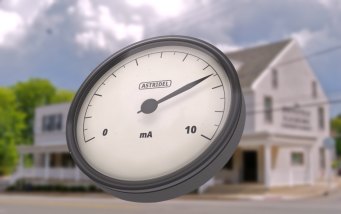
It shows 7.5mA
